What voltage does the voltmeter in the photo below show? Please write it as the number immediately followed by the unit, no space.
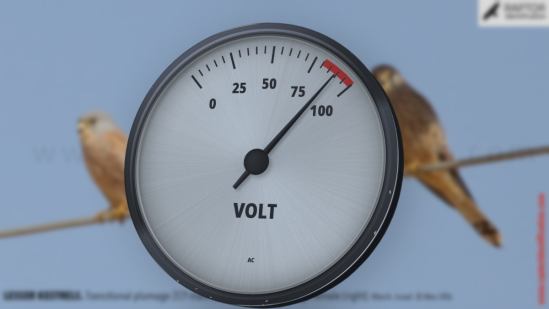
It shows 90V
